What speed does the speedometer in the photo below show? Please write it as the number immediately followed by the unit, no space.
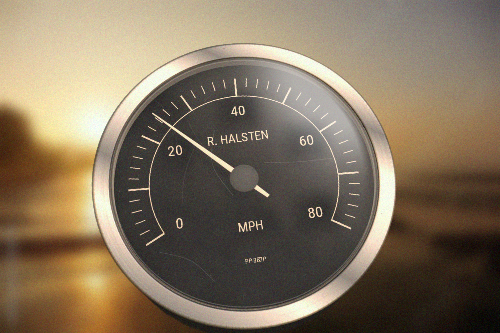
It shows 24mph
